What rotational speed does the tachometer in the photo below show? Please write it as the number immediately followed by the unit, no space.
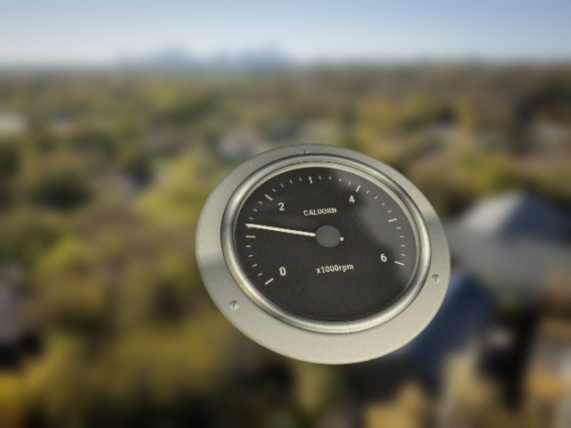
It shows 1200rpm
